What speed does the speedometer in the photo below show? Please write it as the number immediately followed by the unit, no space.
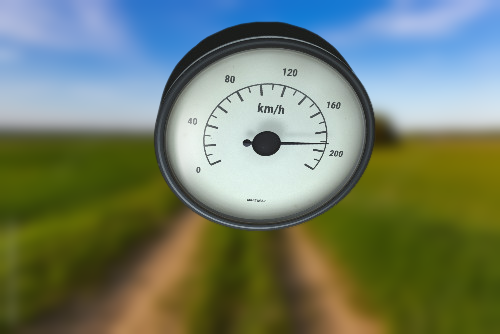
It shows 190km/h
